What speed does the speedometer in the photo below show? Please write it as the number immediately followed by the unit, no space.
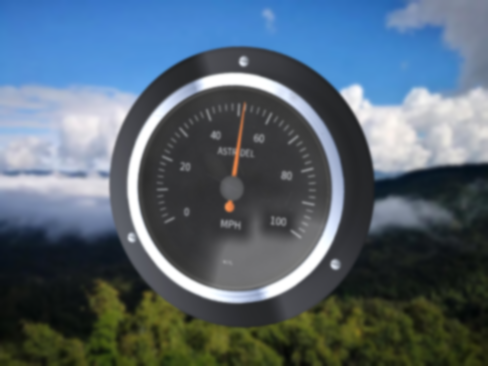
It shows 52mph
